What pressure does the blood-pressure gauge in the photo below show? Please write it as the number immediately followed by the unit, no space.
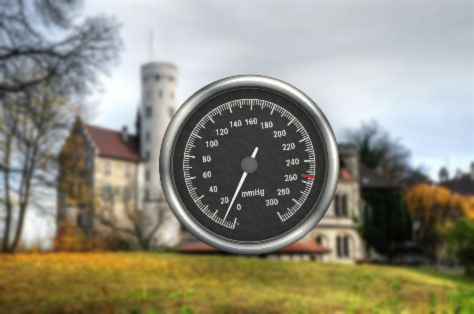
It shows 10mmHg
